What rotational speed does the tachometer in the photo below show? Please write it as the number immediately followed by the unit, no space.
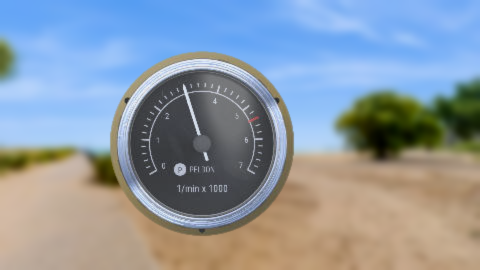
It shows 3000rpm
